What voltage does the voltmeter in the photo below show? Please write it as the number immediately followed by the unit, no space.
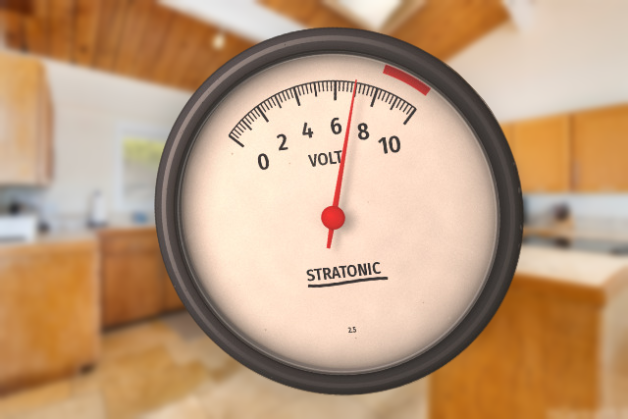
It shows 7V
